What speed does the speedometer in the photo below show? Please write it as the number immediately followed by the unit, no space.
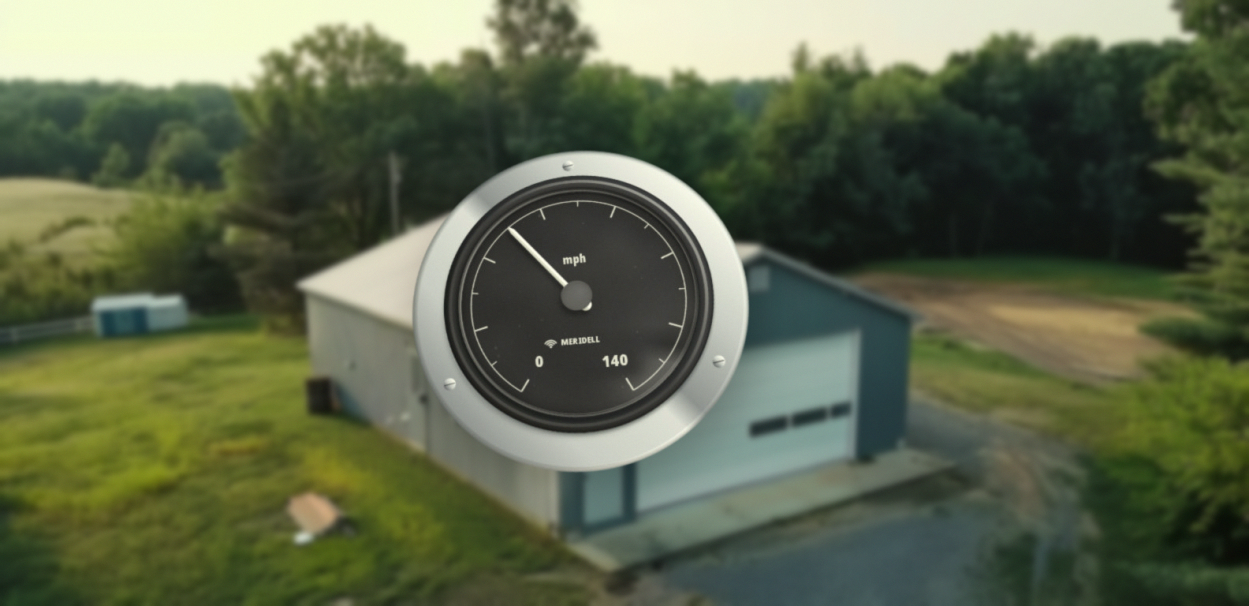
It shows 50mph
